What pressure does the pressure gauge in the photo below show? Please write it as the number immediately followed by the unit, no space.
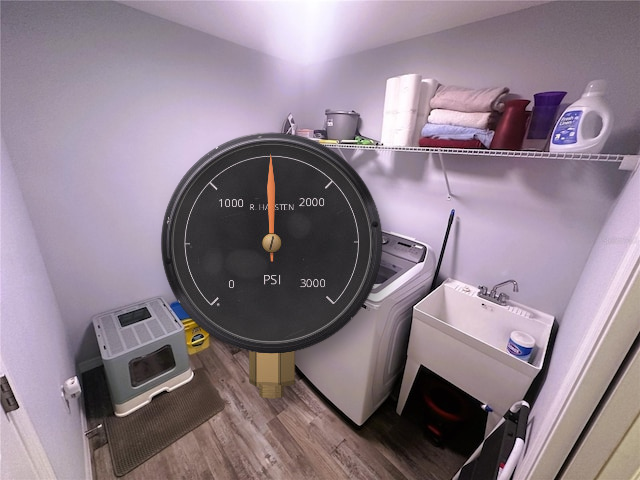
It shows 1500psi
